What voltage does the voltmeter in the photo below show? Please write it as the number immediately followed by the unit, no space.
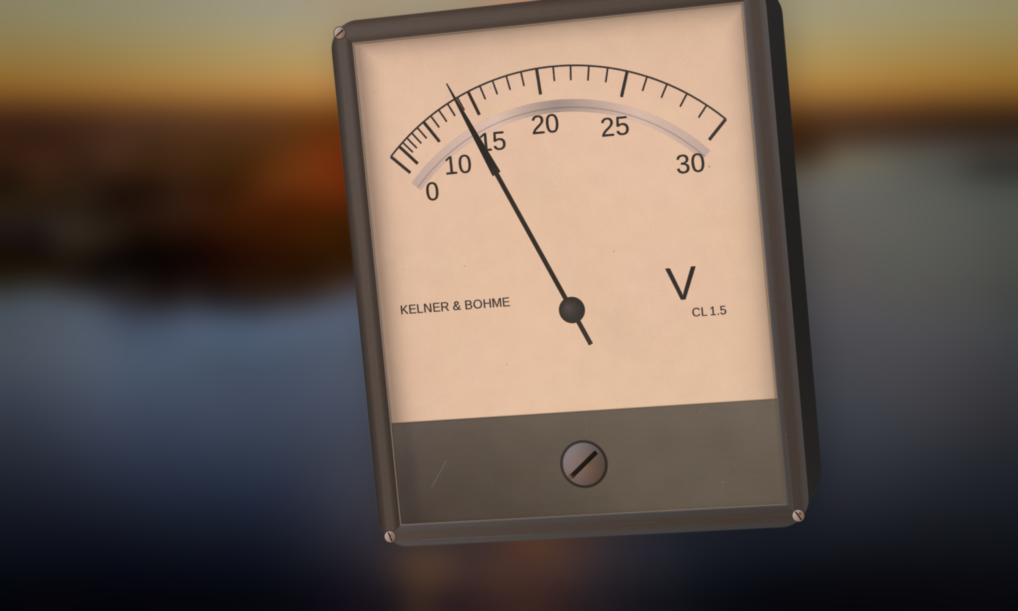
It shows 14V
